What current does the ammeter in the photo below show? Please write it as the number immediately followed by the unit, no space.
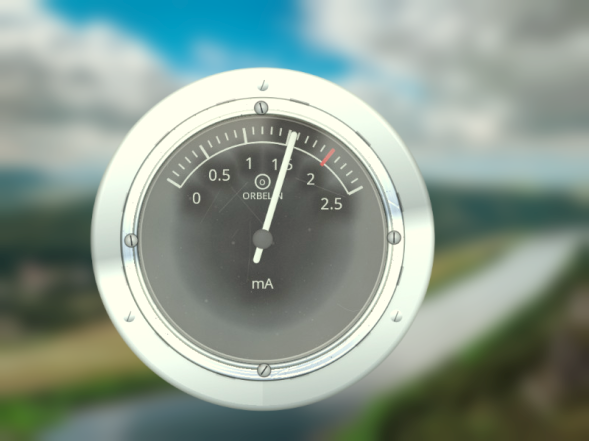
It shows 1.55mA
